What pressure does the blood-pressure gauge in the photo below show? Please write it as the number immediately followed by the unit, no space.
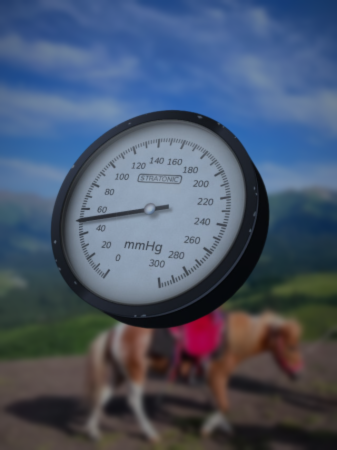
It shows 50mmHg
